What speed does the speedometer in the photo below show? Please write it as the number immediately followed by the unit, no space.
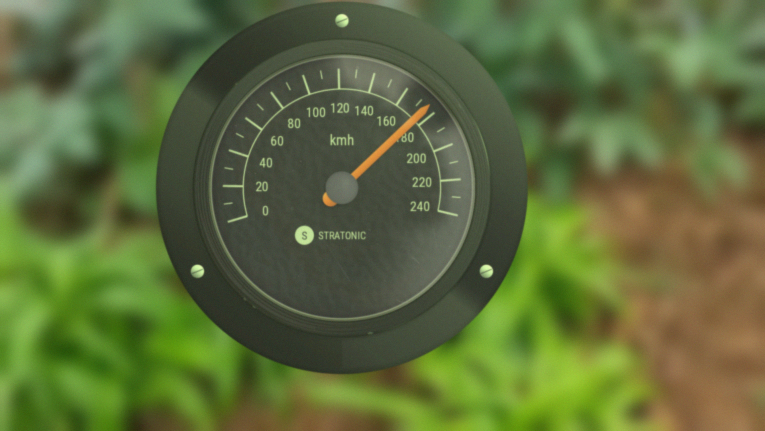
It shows 175km/h
